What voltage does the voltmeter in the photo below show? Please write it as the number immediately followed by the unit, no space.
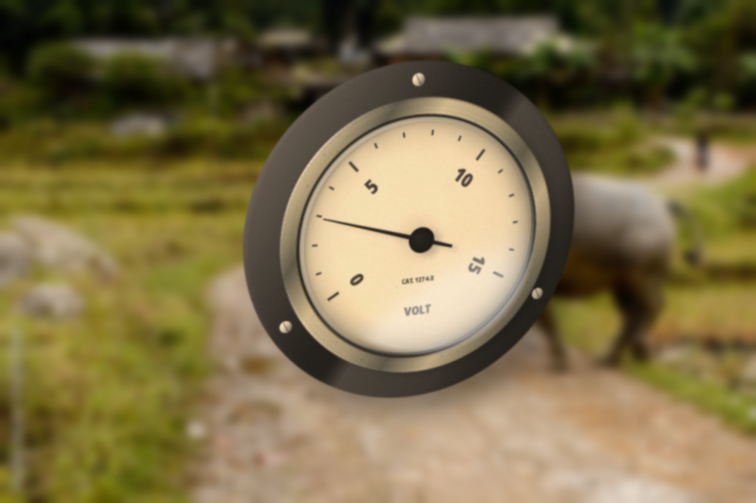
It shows 3V
